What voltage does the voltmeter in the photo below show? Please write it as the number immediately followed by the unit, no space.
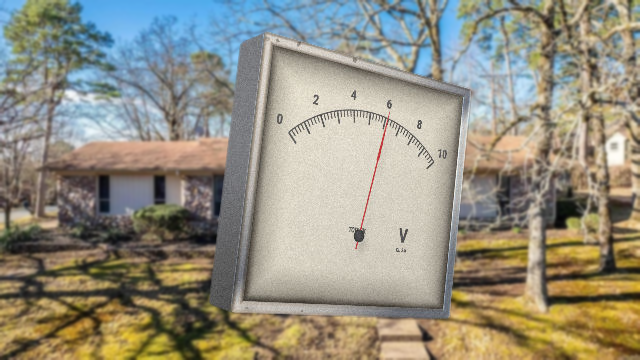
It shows 6V
